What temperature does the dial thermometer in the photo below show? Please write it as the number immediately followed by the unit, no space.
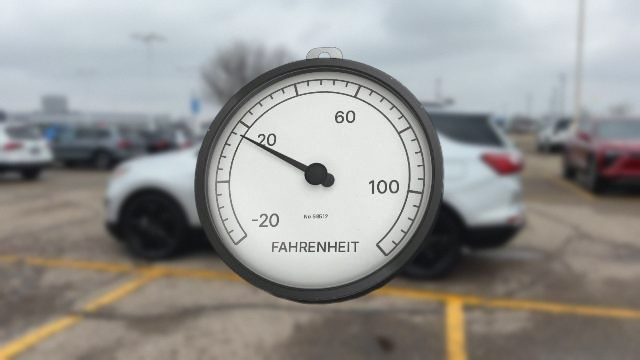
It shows 16°F
